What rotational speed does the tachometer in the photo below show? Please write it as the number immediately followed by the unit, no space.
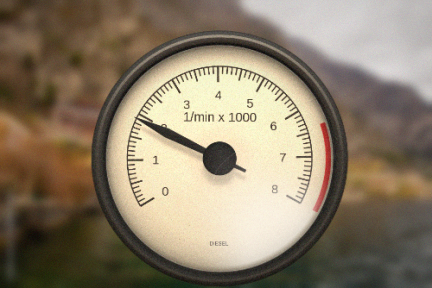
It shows 1900rpm
